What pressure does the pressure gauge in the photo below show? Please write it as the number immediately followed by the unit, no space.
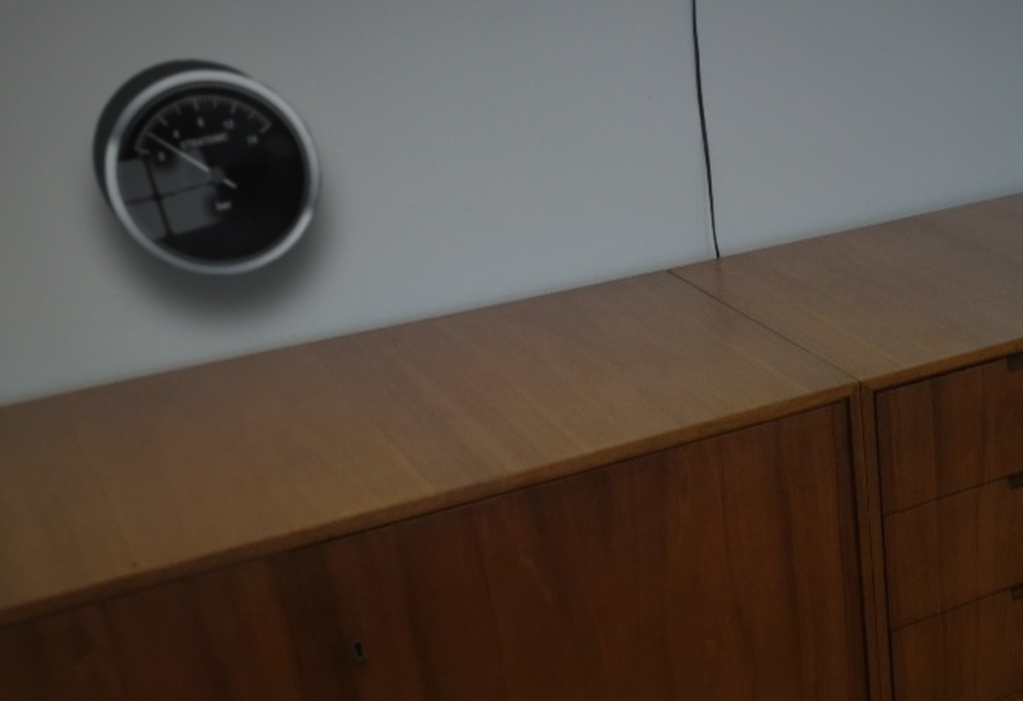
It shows 2bar
